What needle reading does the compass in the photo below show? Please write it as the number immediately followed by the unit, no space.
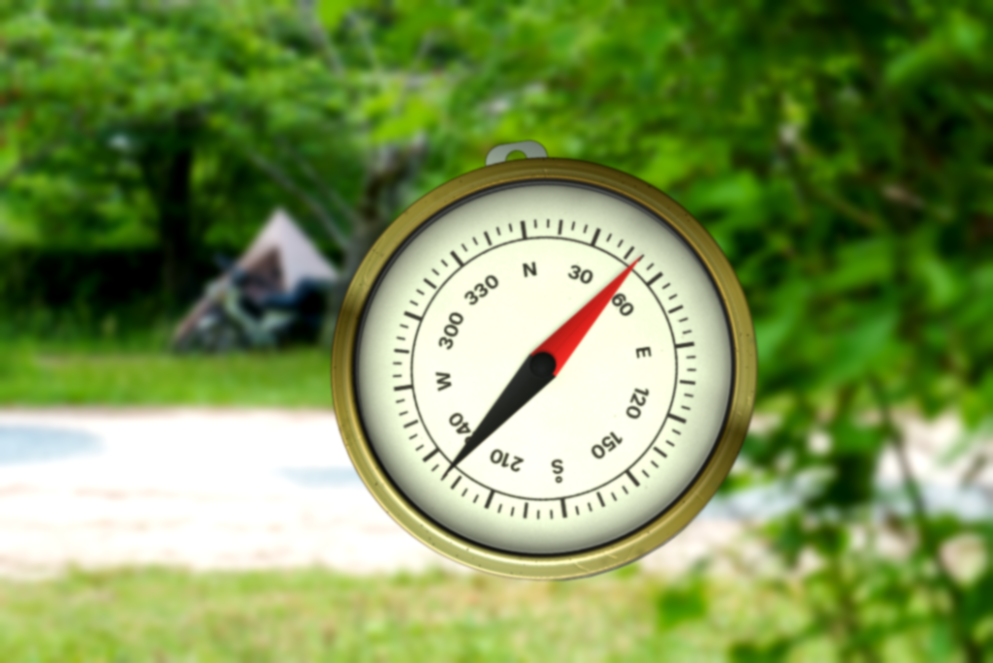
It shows 50°
